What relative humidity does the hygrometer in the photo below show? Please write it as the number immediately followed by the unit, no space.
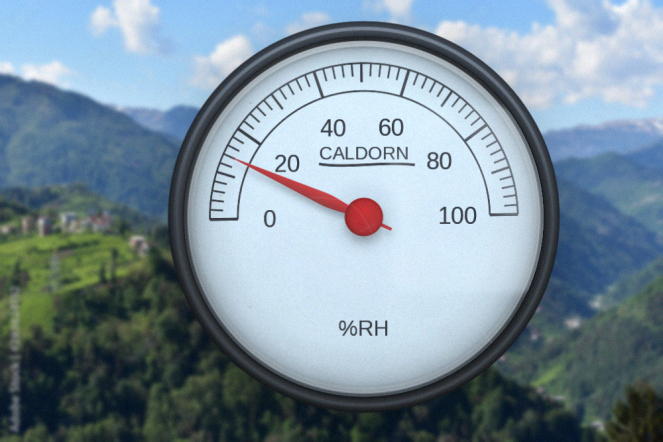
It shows 14%
